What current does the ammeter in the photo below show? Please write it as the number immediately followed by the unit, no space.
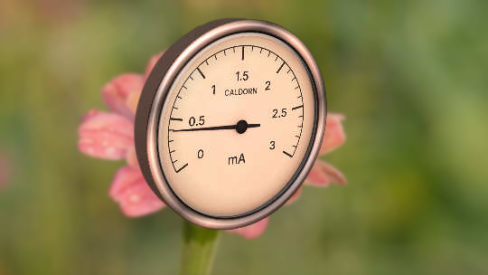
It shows 0.4mA
